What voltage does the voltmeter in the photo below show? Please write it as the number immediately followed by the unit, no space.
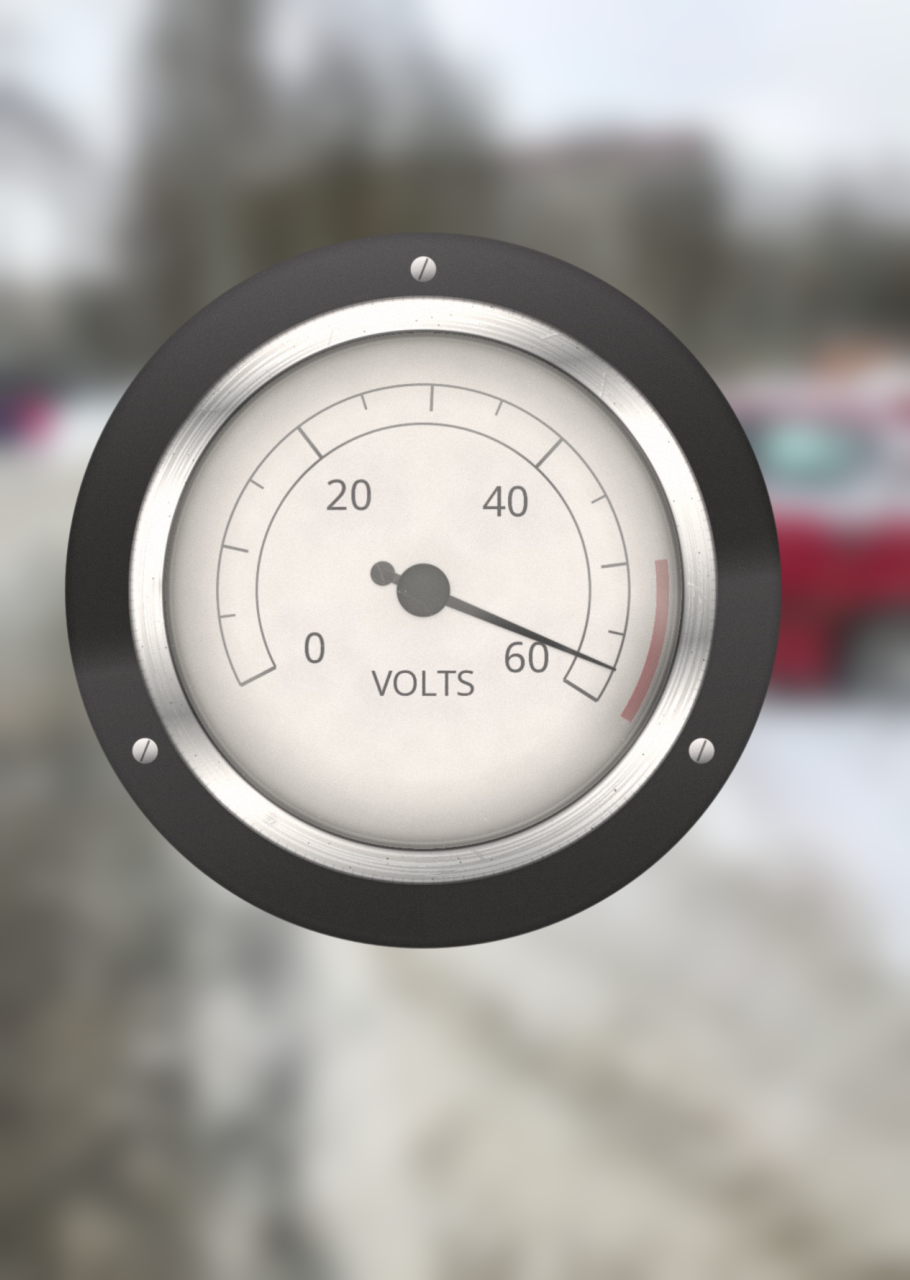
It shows 57.5V
